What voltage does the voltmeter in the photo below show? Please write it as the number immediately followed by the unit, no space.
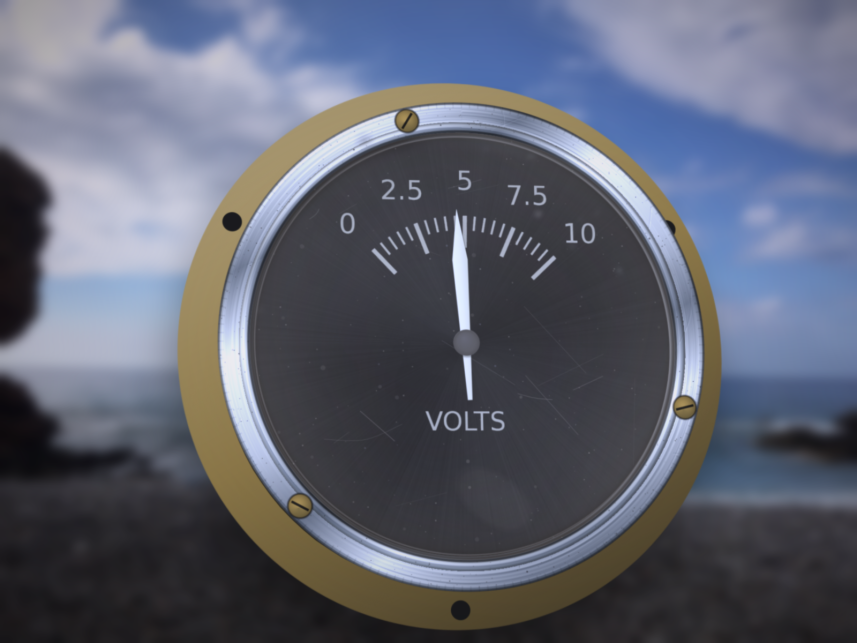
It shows 4.5V
